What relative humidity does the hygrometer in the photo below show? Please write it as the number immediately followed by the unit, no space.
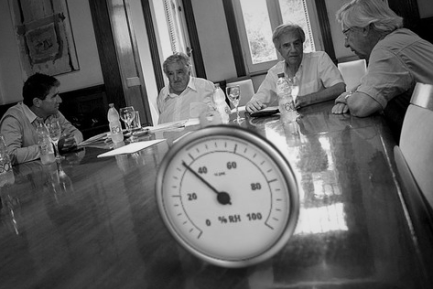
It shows 36%
